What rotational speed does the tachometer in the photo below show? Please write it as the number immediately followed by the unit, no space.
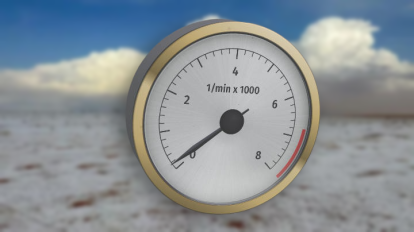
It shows 200rpm
